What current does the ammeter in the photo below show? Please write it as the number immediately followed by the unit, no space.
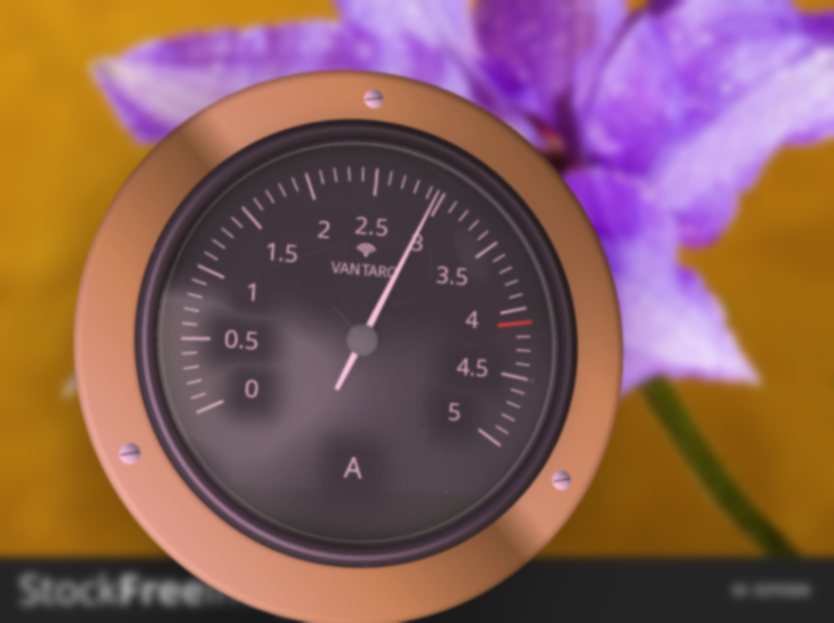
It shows 2.95A
